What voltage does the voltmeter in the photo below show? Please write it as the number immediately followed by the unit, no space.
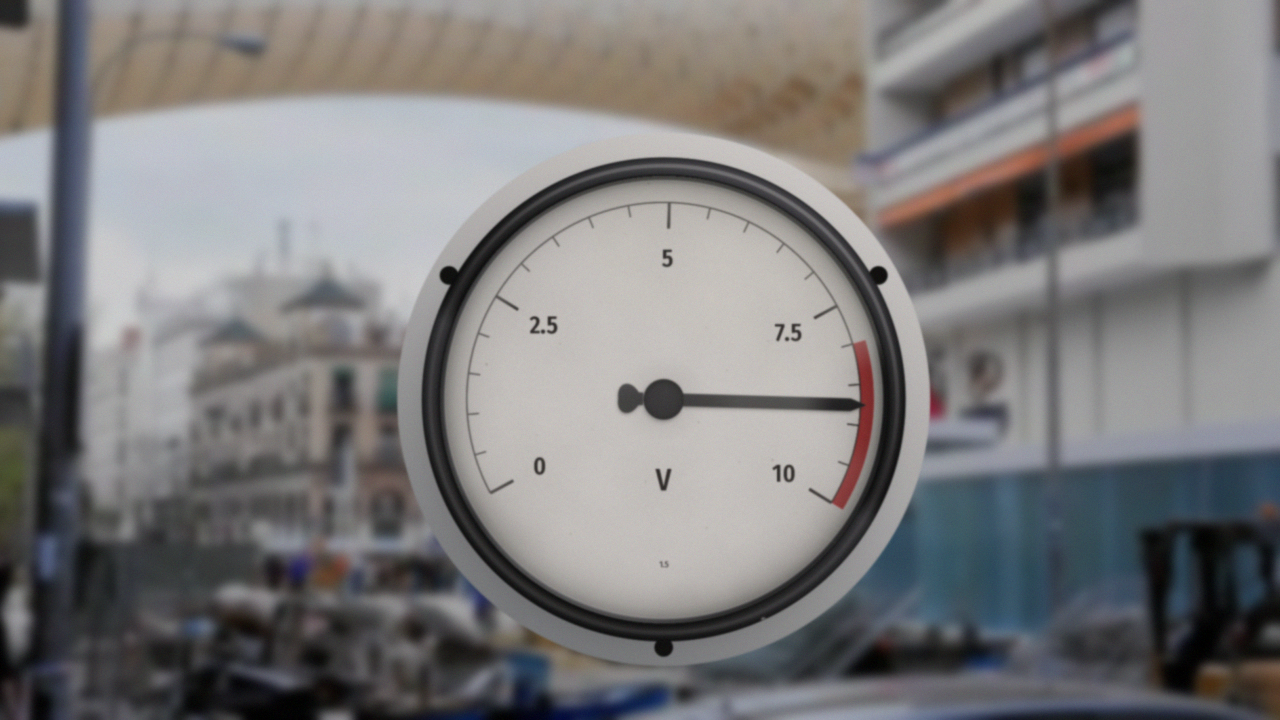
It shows 8.75V
